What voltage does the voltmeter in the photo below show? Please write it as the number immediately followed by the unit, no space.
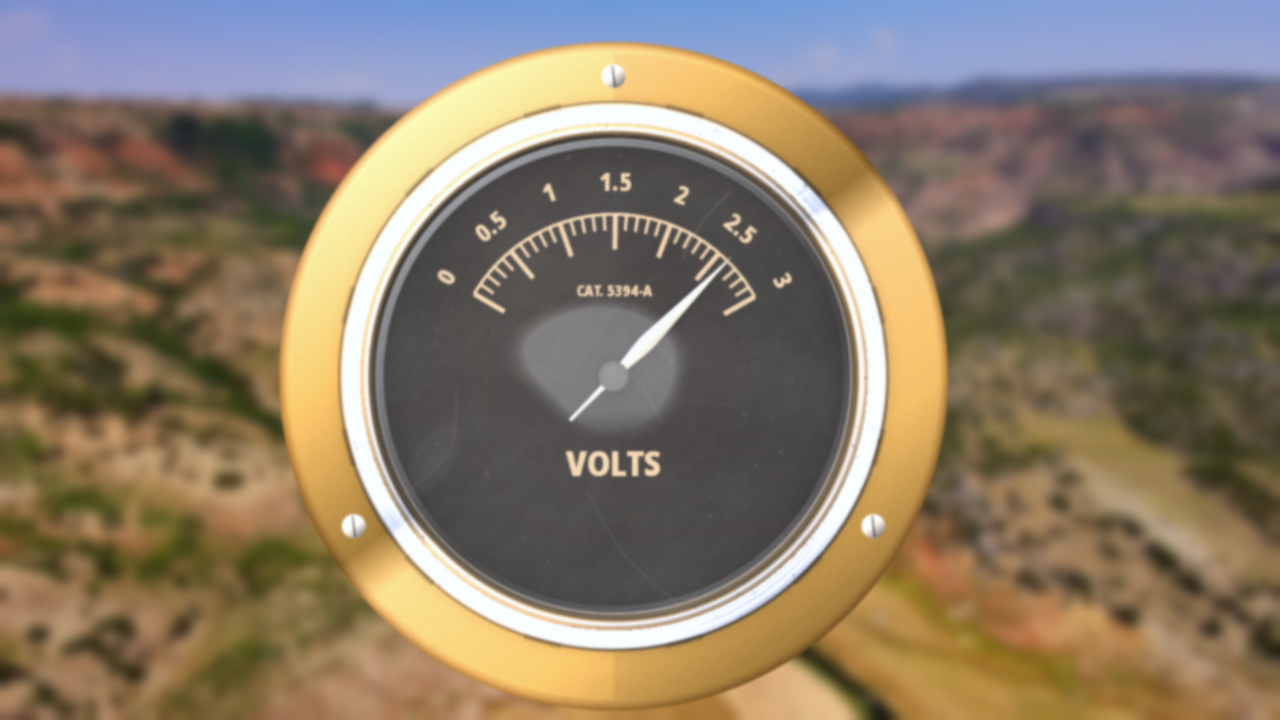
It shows 2.6V
